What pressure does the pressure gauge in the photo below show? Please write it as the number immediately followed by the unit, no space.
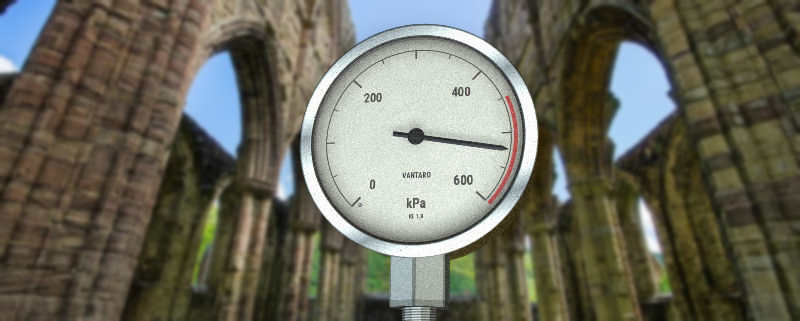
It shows 525kPa
